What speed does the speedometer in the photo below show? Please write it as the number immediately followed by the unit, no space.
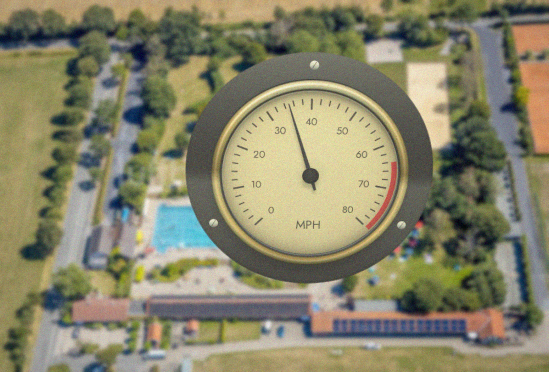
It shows 35mph
